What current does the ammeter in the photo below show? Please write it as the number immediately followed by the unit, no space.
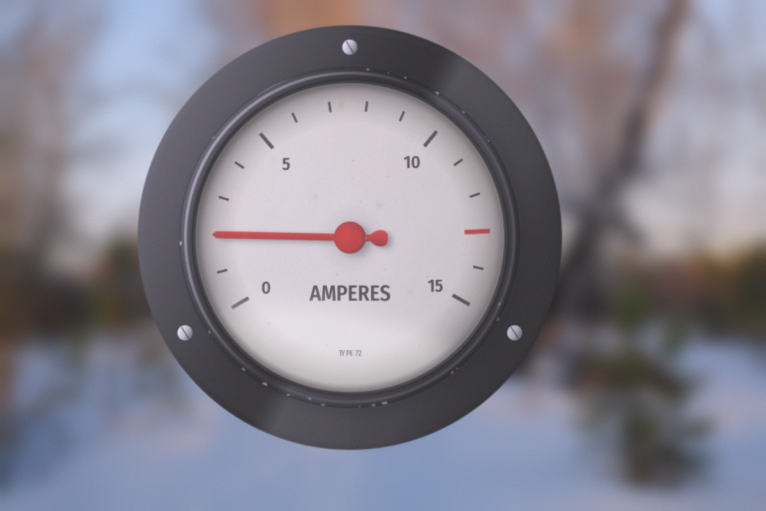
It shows 2A
